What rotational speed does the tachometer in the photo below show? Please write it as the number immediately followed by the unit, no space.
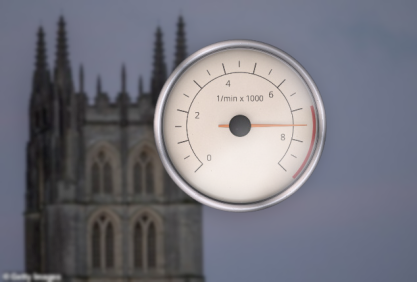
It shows 7500rpm
